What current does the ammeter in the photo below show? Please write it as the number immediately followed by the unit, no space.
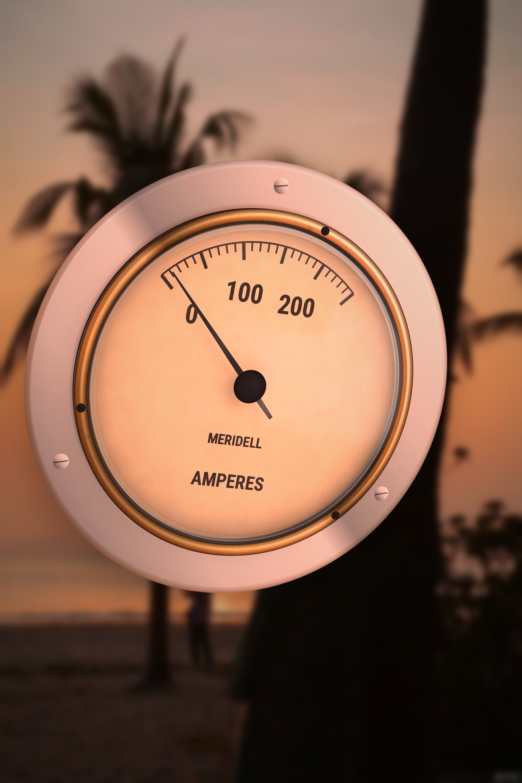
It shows 10A
